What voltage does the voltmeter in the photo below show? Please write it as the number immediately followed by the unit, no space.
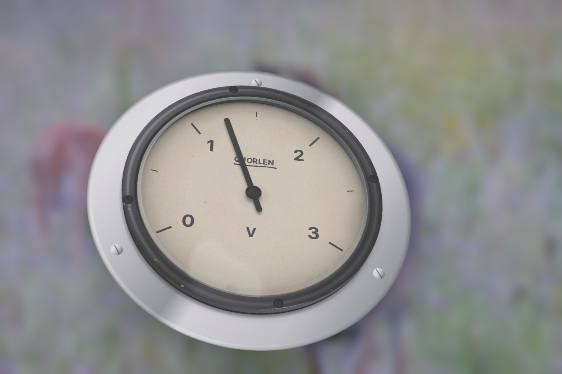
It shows 1.25V
